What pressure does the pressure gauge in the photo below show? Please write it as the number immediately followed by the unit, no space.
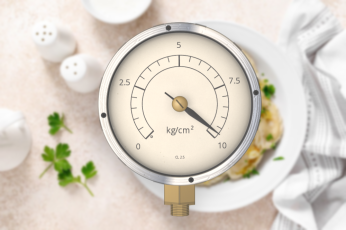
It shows 9.75kg/cm²
